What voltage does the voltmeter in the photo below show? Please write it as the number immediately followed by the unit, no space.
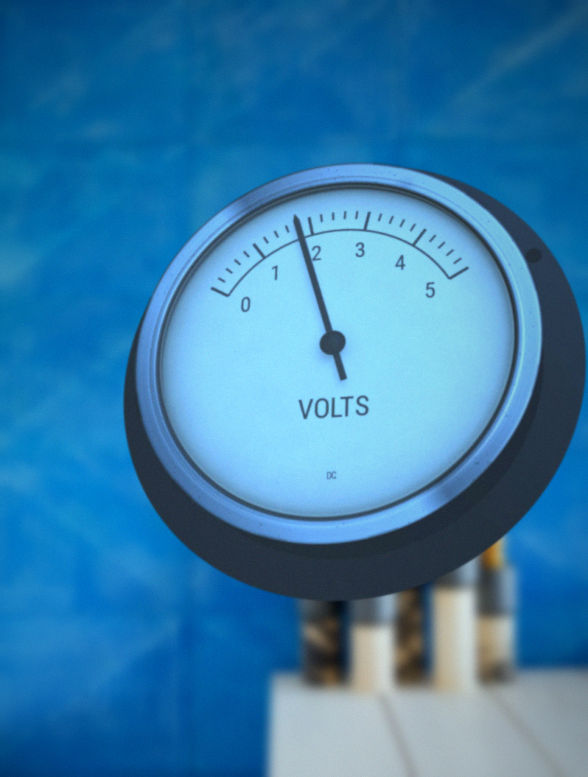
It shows 1.8V
